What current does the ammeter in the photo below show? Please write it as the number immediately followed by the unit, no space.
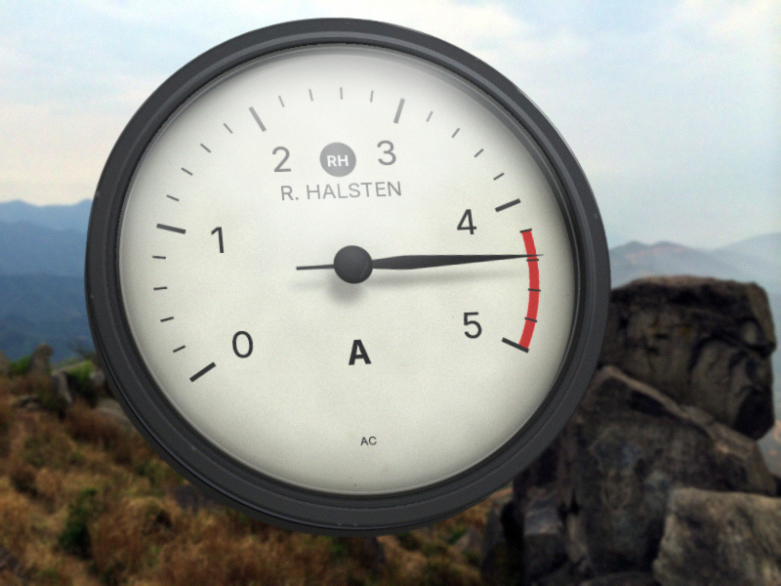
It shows 4.4A
